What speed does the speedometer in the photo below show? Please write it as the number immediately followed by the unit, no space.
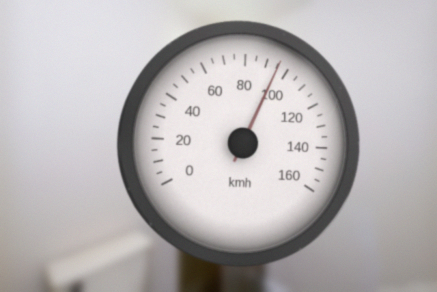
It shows 95km/h
